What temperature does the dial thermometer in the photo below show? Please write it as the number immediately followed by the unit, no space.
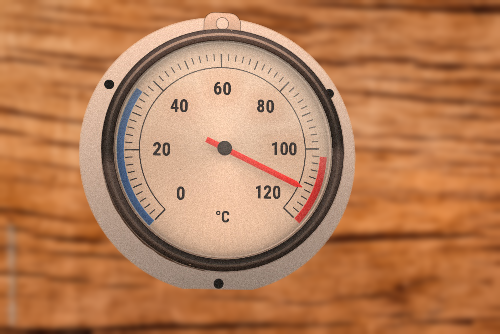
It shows 112°C
